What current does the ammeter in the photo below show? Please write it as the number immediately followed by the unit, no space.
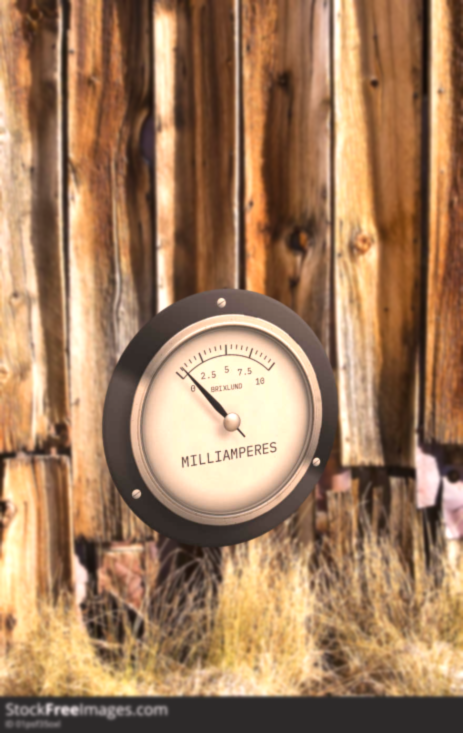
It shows 0.5mA
